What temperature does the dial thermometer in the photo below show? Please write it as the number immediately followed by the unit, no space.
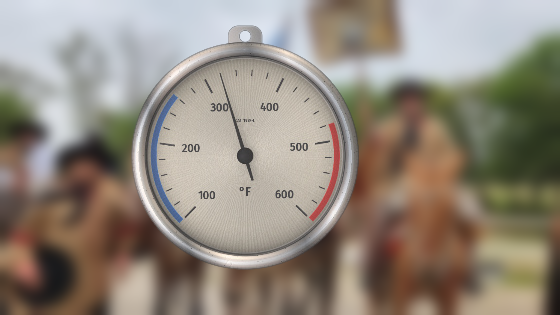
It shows 320°F
